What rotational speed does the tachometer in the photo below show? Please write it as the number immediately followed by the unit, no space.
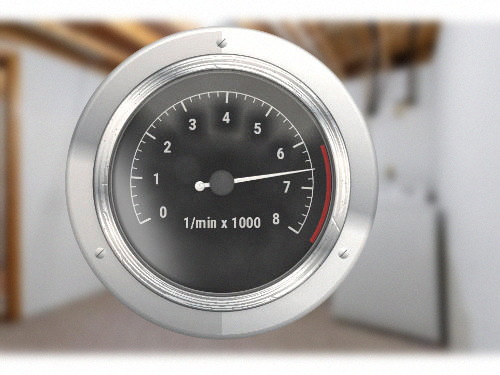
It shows 6600rpm
